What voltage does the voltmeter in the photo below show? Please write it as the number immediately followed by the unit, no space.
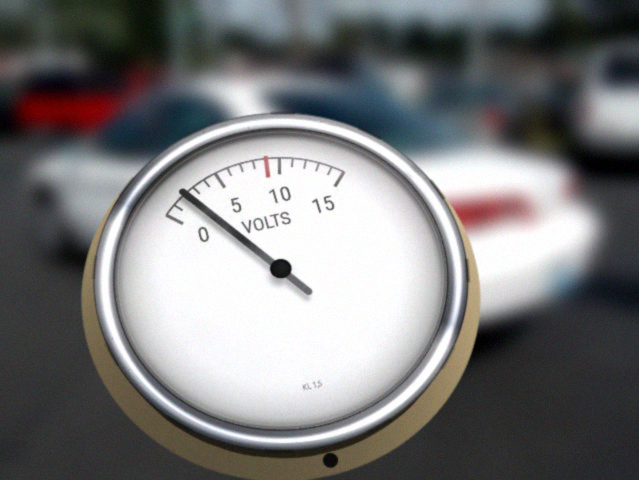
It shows 2V
